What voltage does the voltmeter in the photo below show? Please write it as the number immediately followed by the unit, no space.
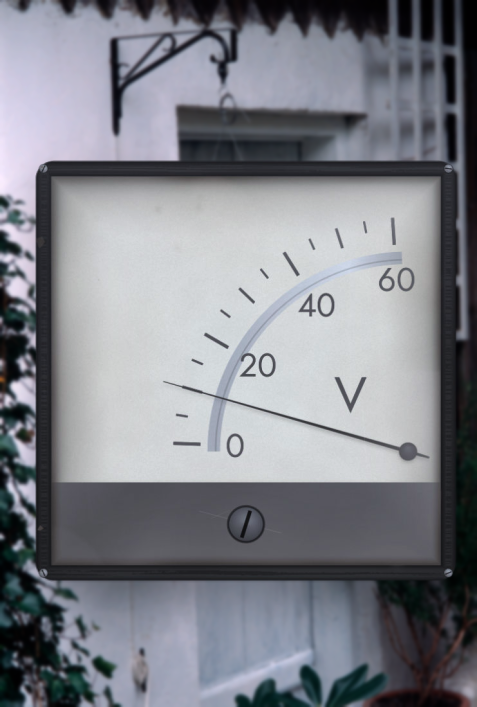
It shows 10V
